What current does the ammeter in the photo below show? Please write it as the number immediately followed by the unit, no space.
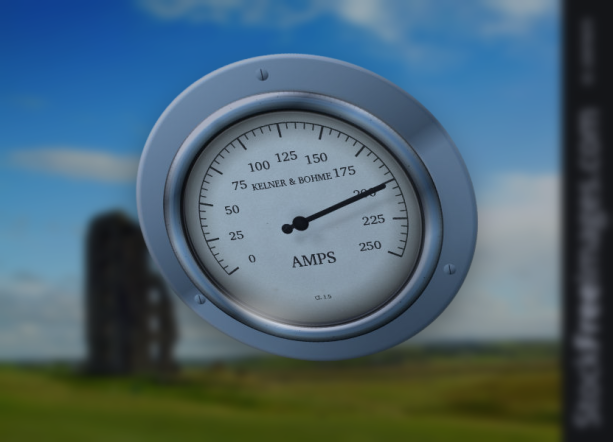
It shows 200A
